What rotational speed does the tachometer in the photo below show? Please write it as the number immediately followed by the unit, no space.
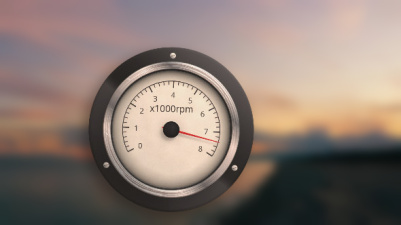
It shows 7400rpm
